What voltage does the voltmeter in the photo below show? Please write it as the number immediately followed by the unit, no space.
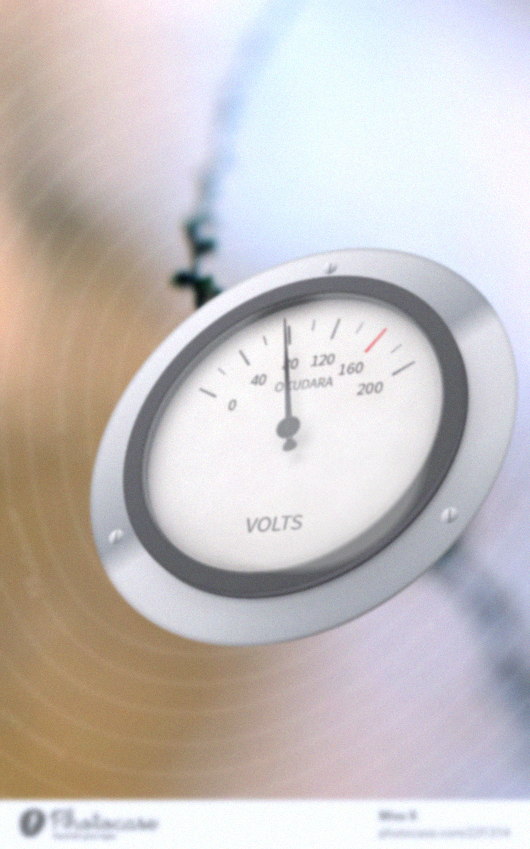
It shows 80V
